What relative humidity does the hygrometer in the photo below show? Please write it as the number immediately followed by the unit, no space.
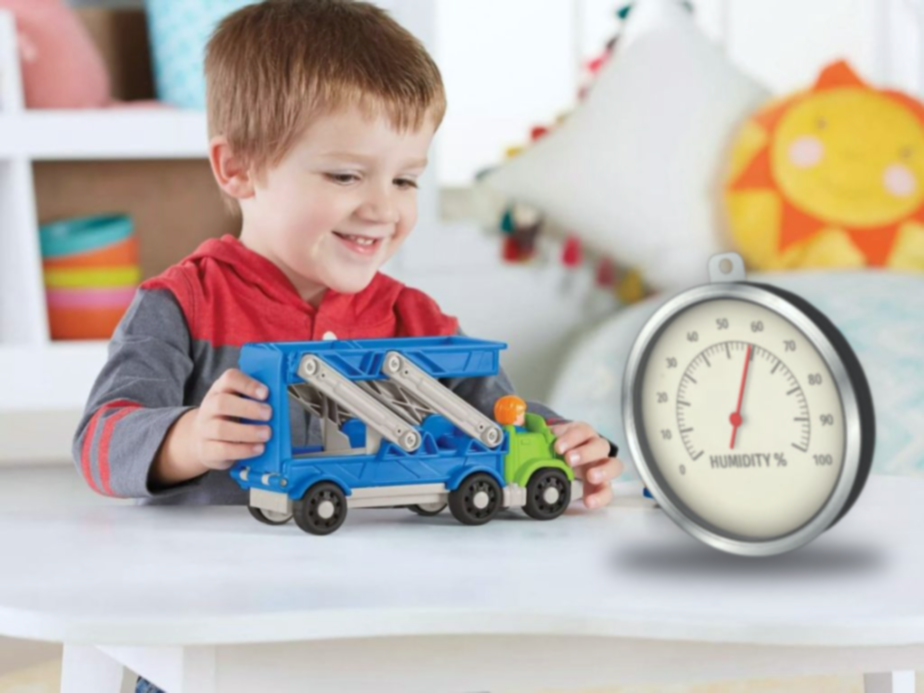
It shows 60%
